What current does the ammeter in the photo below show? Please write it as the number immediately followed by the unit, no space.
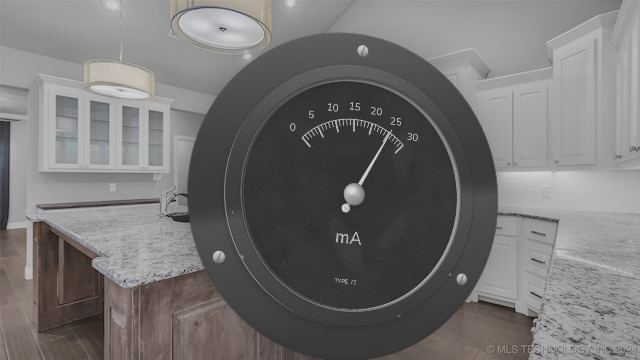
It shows 25mA
